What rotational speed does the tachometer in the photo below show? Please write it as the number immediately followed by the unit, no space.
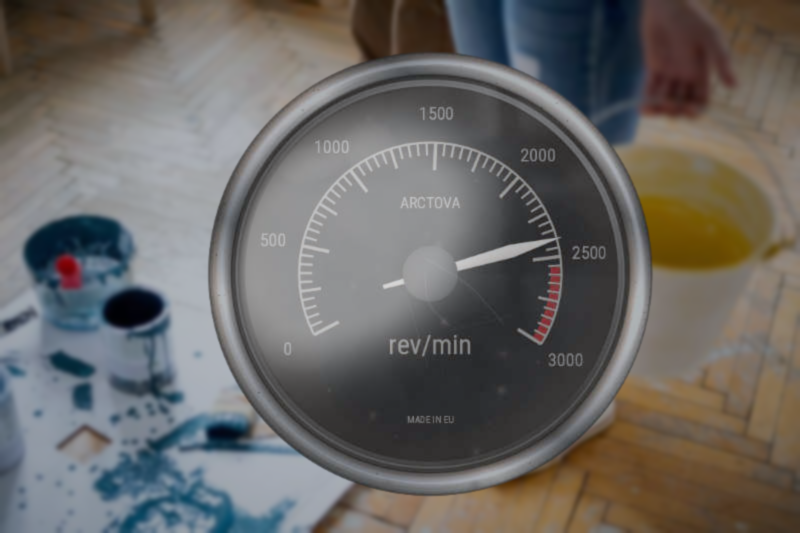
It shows 2400rpm
